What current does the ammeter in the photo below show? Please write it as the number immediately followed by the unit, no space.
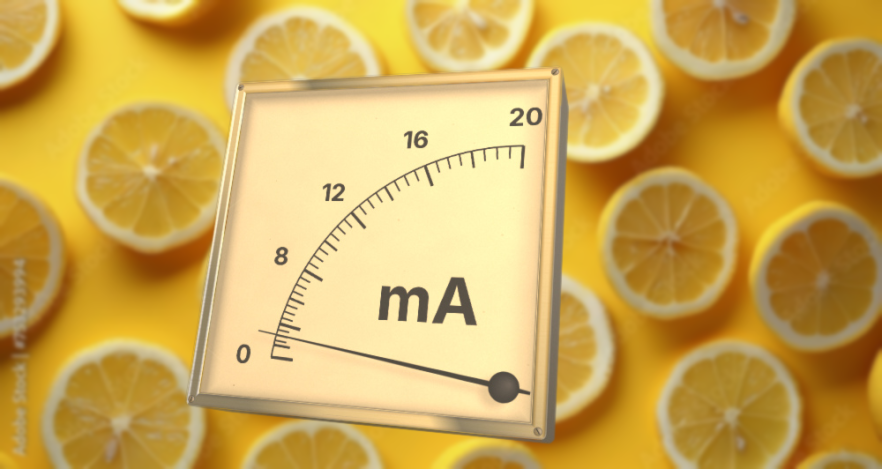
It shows 3mA
